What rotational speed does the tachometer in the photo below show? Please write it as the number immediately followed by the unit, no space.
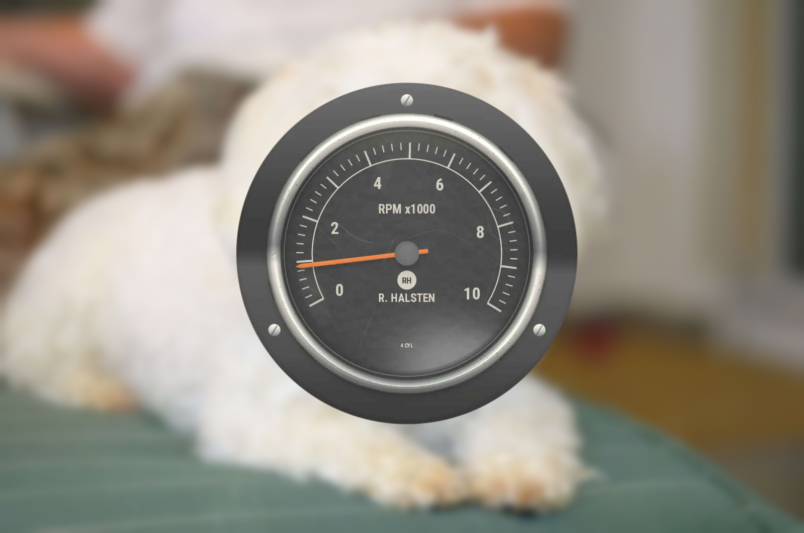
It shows 900rpm
